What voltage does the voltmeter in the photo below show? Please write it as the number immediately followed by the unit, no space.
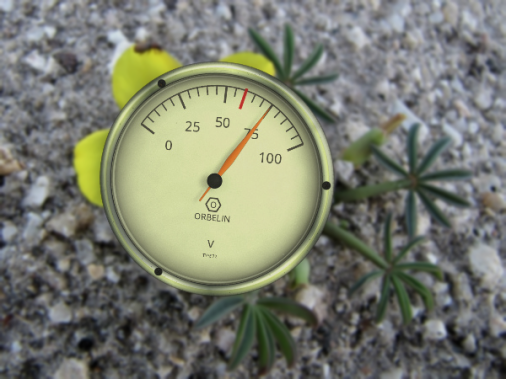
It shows 75V
